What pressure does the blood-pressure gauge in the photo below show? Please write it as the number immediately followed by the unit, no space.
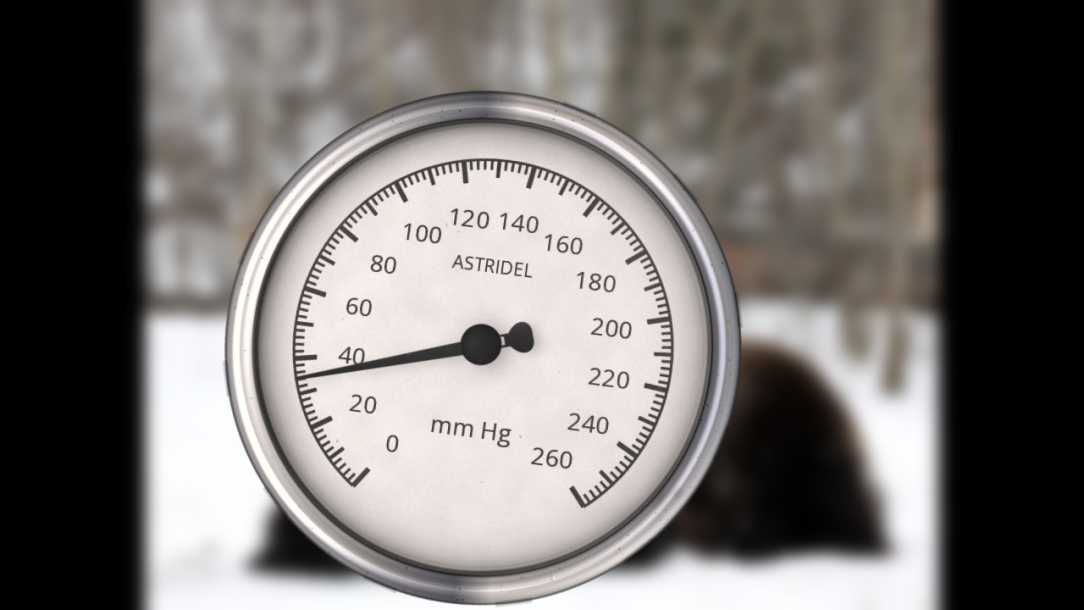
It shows 34mmHg
